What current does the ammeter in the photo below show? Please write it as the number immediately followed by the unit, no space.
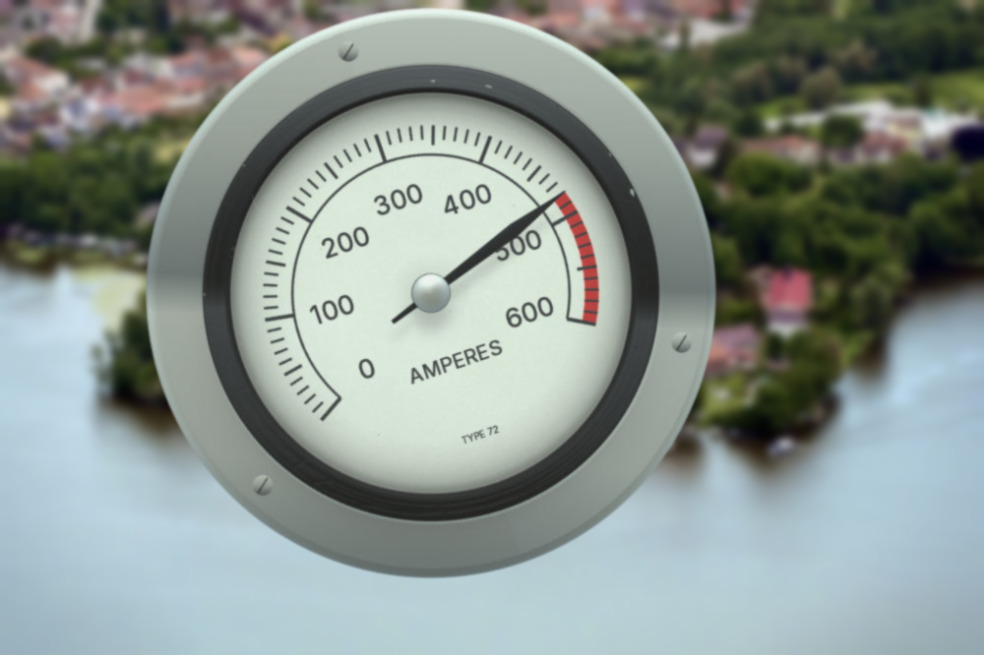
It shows 480A
